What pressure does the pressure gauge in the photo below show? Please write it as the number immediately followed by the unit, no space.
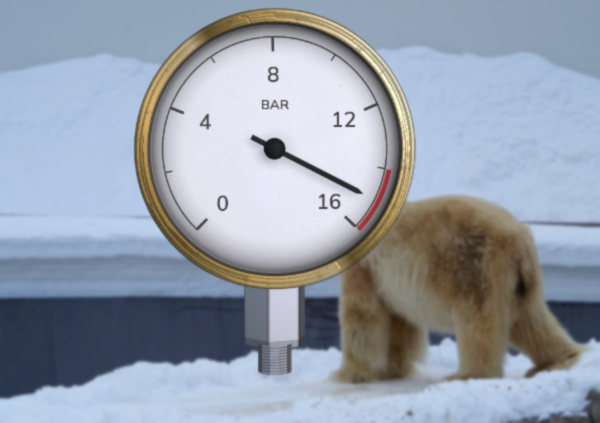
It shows 15bar
